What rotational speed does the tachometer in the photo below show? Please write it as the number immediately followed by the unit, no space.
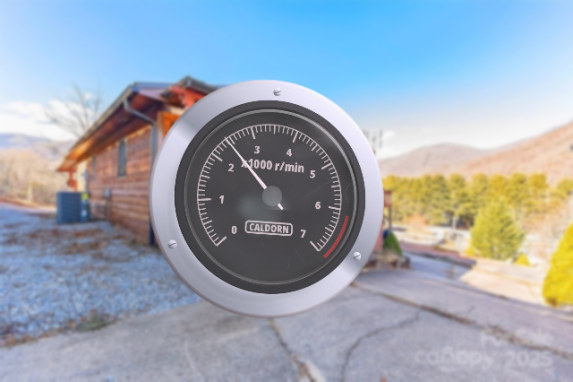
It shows 2400rpm
